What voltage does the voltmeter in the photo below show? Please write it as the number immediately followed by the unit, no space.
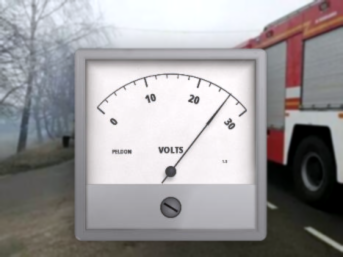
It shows 26V
